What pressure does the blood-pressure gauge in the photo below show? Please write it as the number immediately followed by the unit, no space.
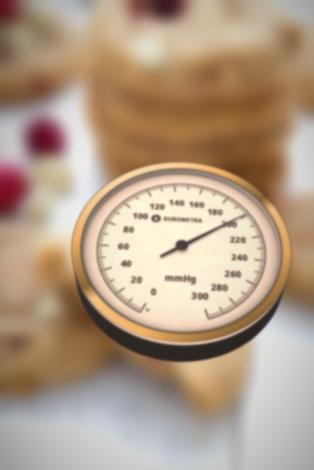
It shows 200mmHg
